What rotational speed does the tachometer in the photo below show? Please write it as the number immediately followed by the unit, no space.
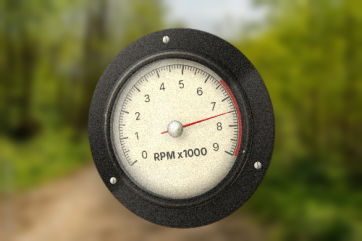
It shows 7500rpm
